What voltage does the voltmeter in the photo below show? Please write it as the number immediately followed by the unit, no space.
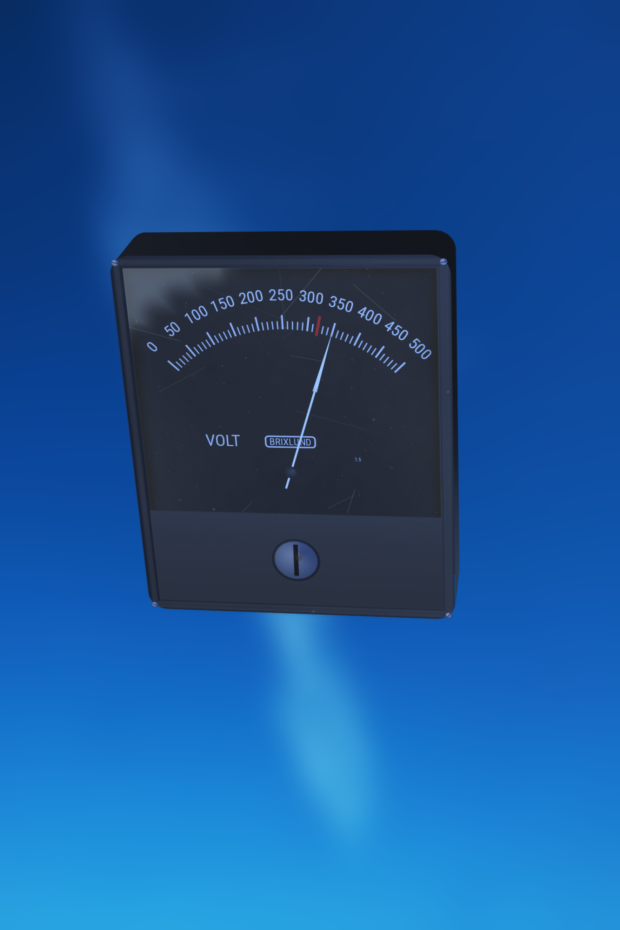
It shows 350V
